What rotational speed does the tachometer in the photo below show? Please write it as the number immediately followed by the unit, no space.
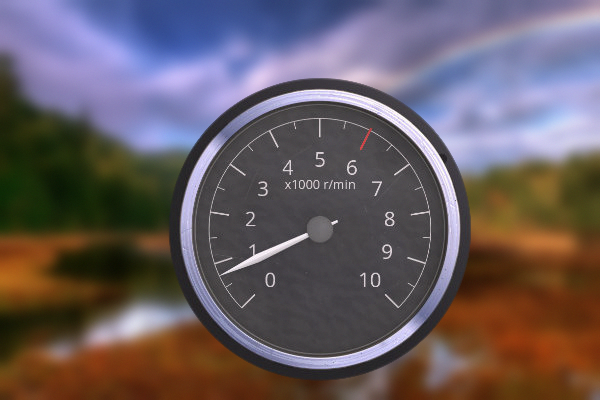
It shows 750rpm
